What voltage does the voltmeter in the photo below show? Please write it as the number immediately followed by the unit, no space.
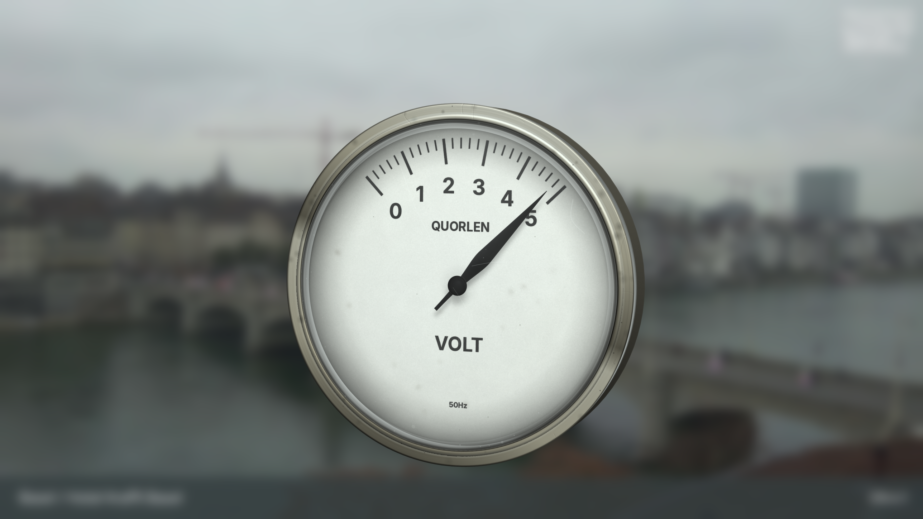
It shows 4.8V
